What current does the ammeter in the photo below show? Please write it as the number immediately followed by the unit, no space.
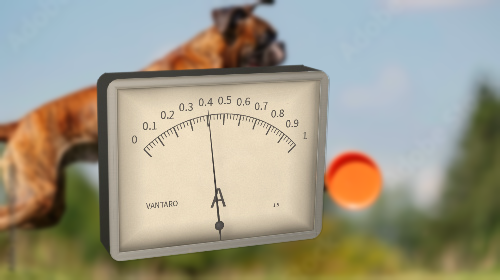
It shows 0.4A
